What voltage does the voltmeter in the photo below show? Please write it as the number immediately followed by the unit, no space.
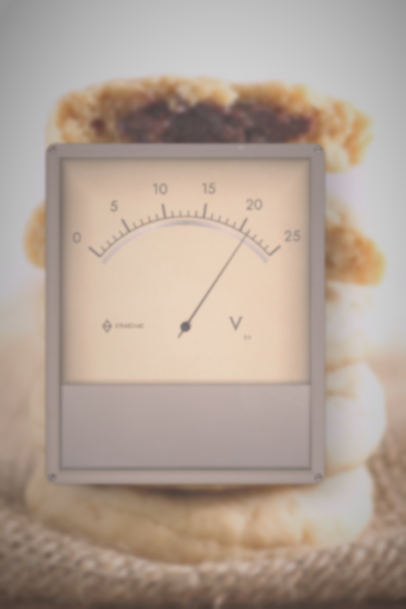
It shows 21V
